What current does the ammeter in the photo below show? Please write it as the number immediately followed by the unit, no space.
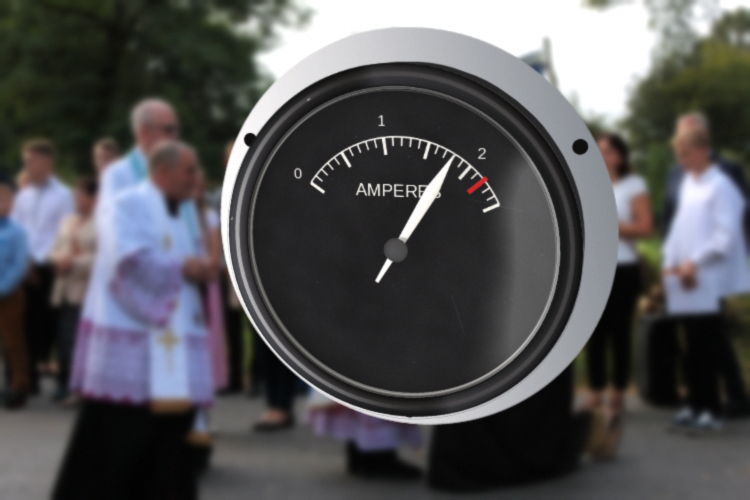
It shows 1.8A
